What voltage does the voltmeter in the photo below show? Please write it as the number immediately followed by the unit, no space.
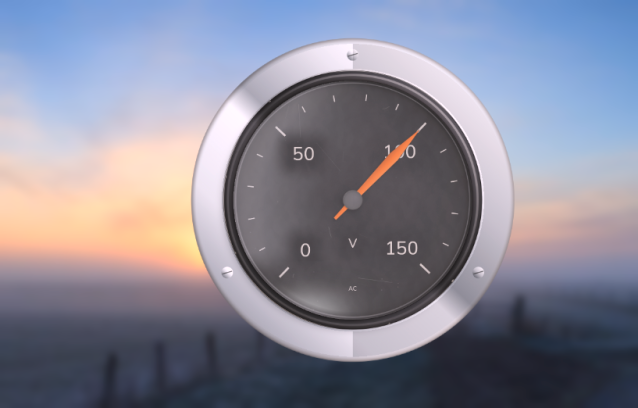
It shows 100V
